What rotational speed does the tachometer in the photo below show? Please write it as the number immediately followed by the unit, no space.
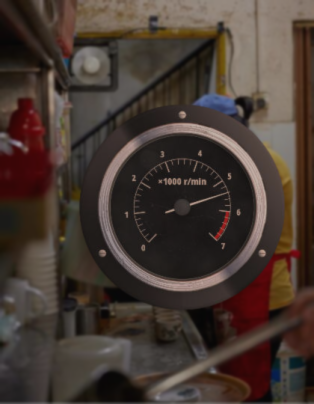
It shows 5400rpm
